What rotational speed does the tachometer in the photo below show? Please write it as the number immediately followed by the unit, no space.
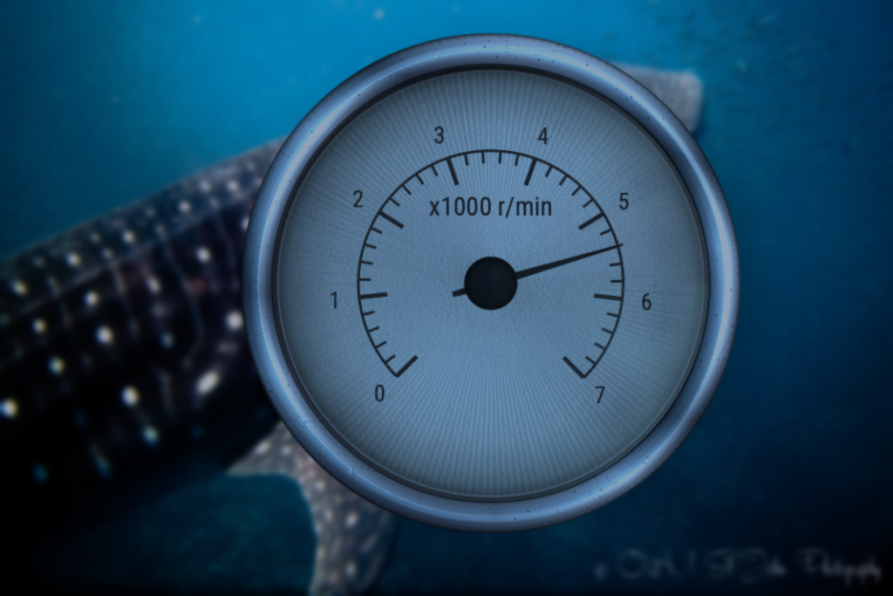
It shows 5400rpm
